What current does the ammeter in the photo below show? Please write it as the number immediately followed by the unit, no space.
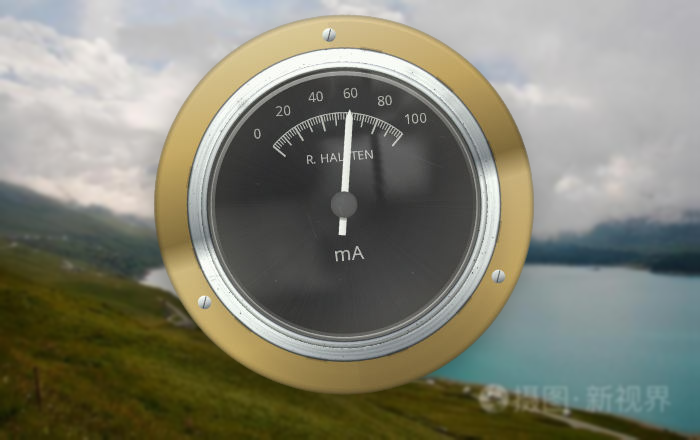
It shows 60mA
